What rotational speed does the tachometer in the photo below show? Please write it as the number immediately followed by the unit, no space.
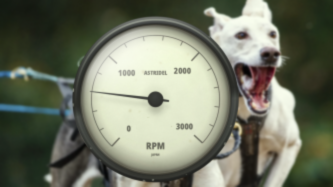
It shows 600rpm
